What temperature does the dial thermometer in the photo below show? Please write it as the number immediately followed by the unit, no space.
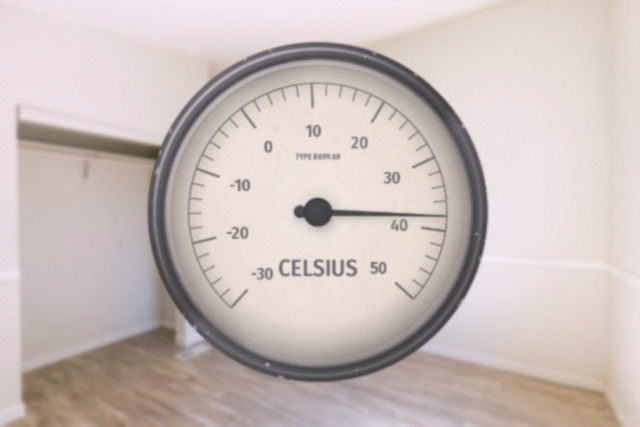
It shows 38°C
